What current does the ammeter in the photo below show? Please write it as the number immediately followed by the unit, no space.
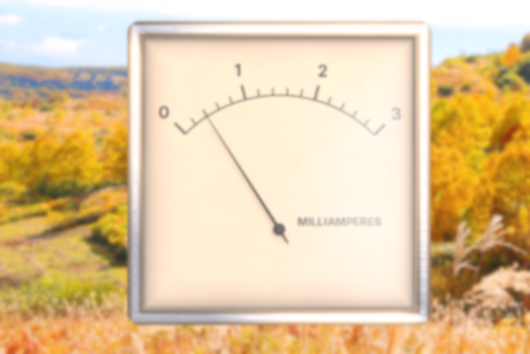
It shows 0.4mA
